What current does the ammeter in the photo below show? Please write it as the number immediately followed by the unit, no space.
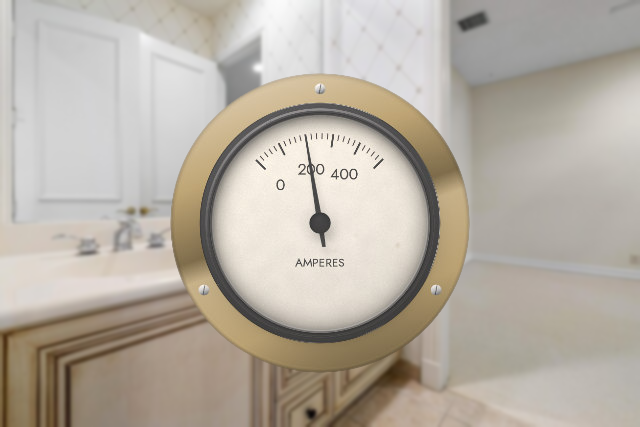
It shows 200A
